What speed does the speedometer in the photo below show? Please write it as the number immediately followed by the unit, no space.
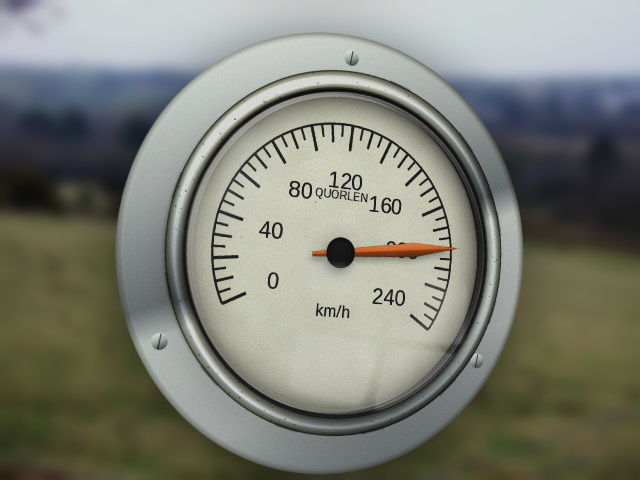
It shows 200km/h
